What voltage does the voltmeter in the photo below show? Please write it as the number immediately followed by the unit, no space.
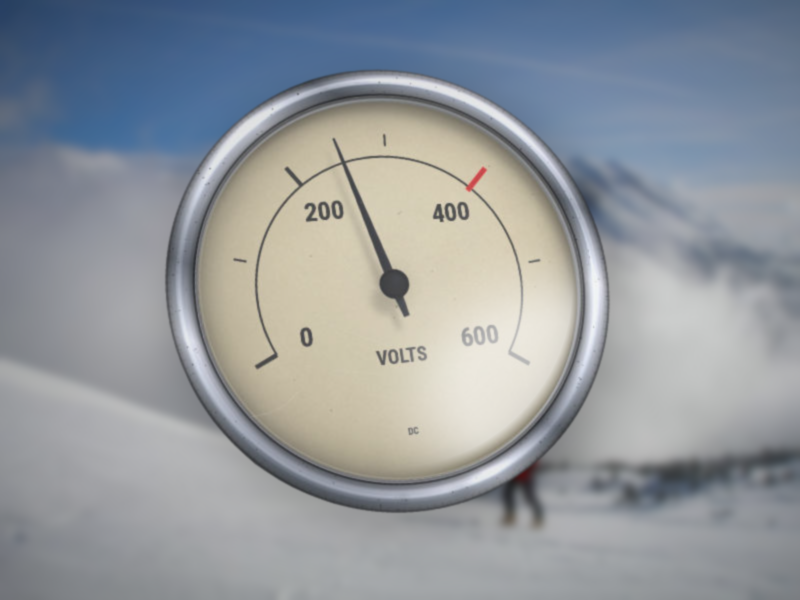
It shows 250V
